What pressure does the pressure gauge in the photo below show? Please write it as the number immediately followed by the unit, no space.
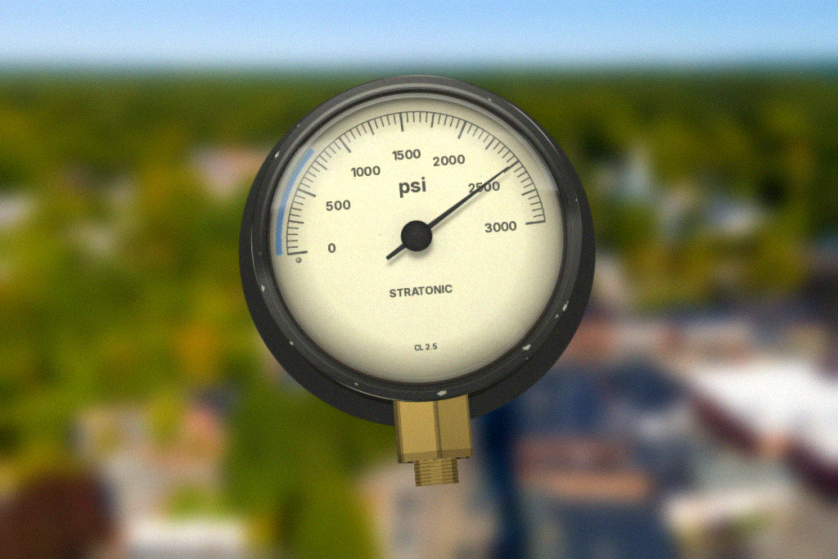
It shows 2500psi
